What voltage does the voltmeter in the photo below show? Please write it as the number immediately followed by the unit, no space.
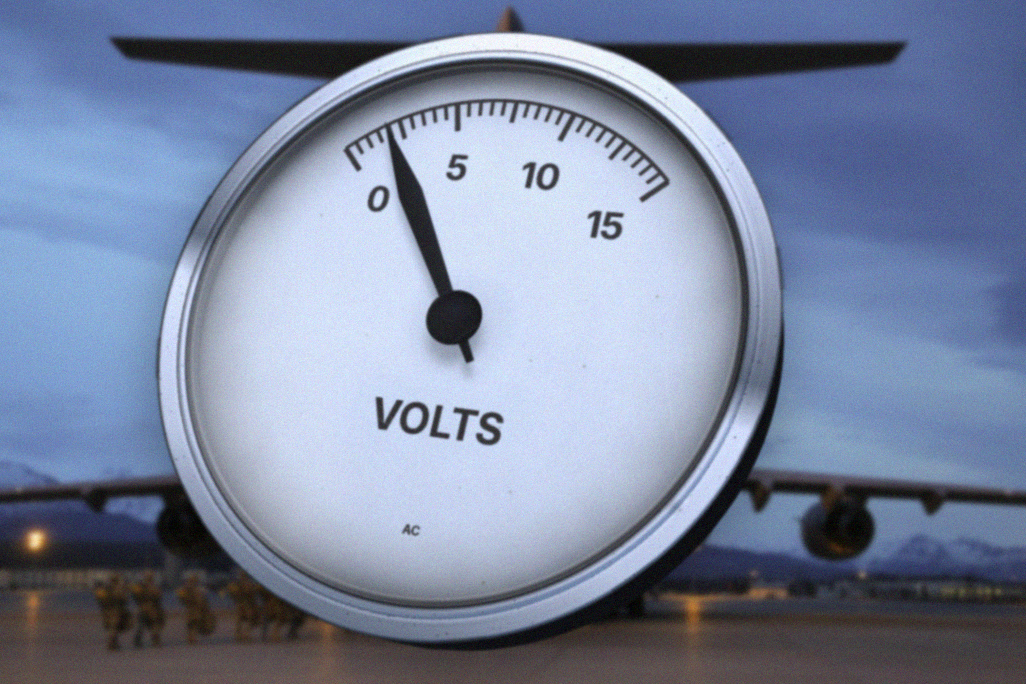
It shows 2V
